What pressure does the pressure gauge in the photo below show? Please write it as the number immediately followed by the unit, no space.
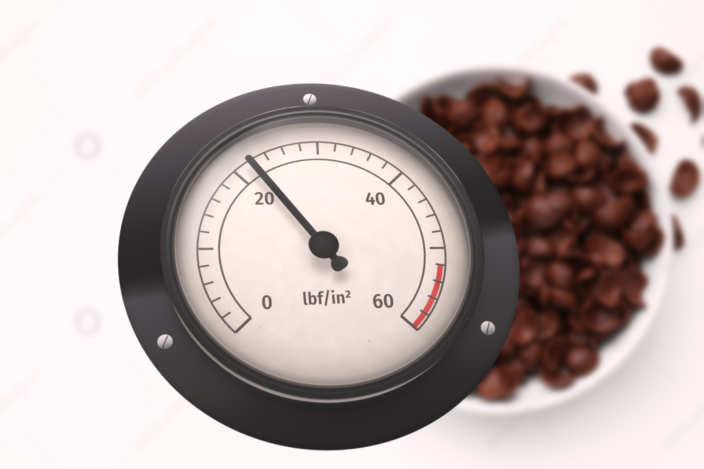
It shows 22psi
